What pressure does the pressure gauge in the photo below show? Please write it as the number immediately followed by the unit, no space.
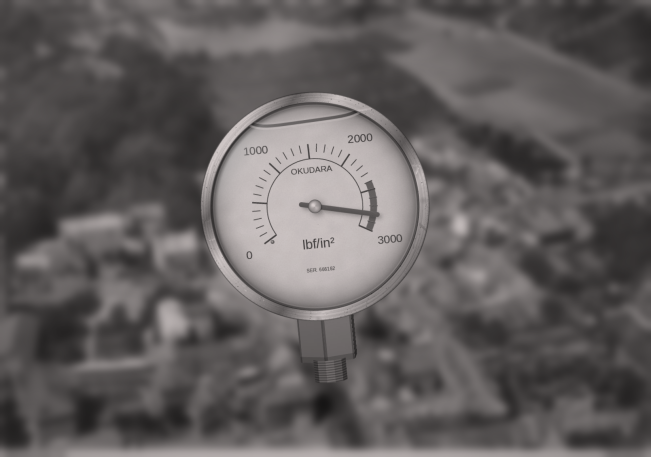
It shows 2800psi
